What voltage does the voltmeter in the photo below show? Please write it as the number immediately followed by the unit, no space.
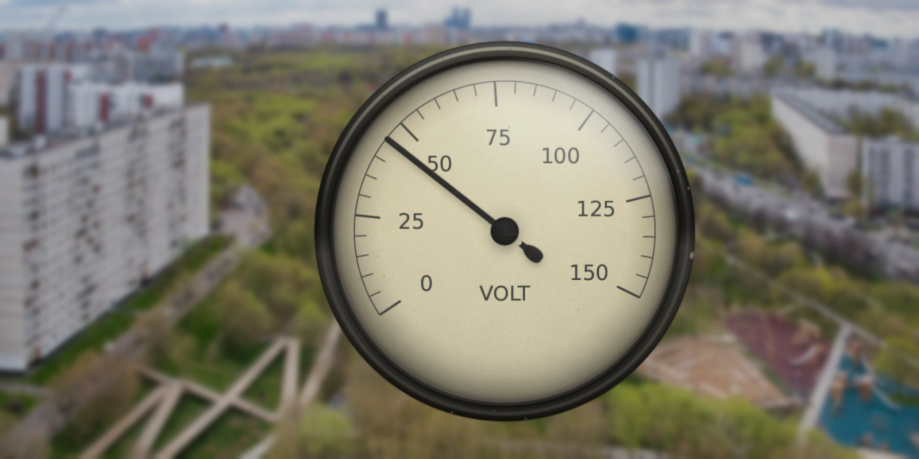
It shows 45V
